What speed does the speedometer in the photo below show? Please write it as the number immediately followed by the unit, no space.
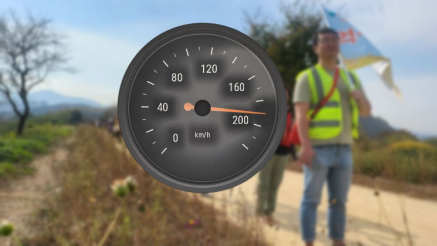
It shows 190km/h
